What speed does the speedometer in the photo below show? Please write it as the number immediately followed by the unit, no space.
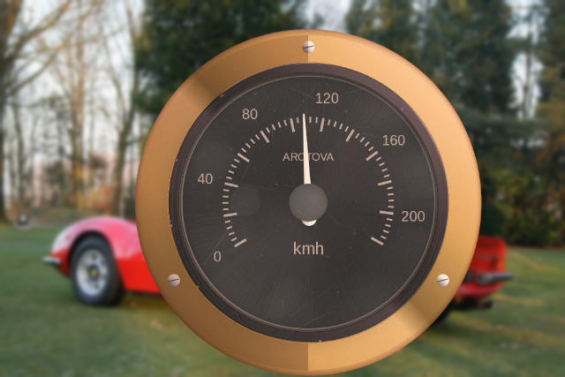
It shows 108km/h
